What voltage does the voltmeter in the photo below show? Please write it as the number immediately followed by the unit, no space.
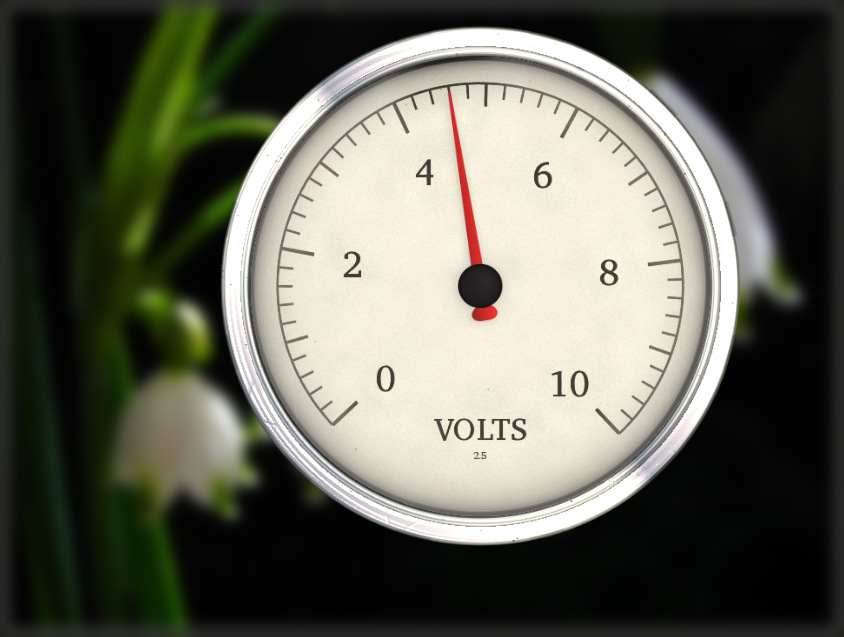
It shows 4.6V
